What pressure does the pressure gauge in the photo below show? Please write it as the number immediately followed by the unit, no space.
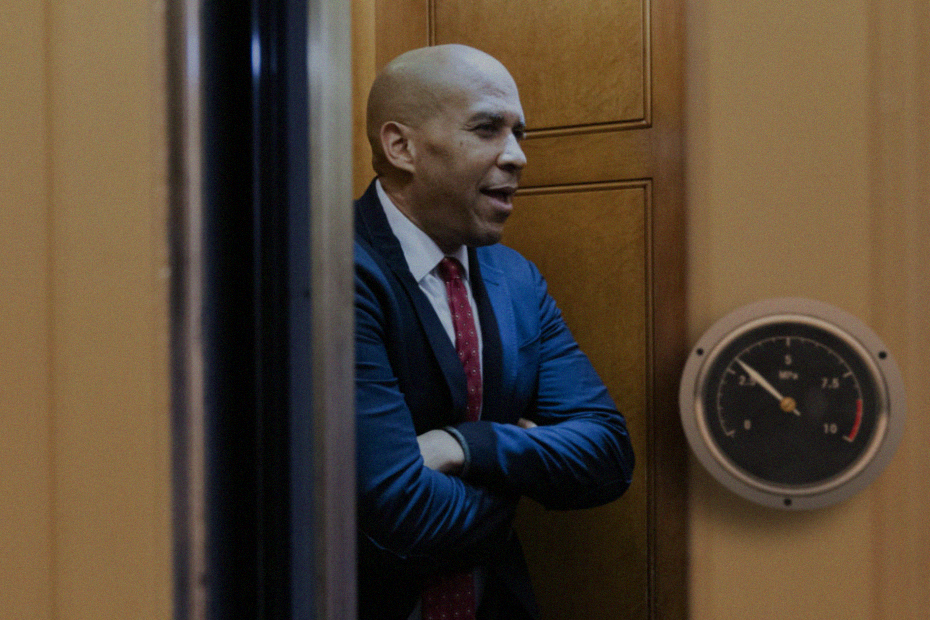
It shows 3MPa
